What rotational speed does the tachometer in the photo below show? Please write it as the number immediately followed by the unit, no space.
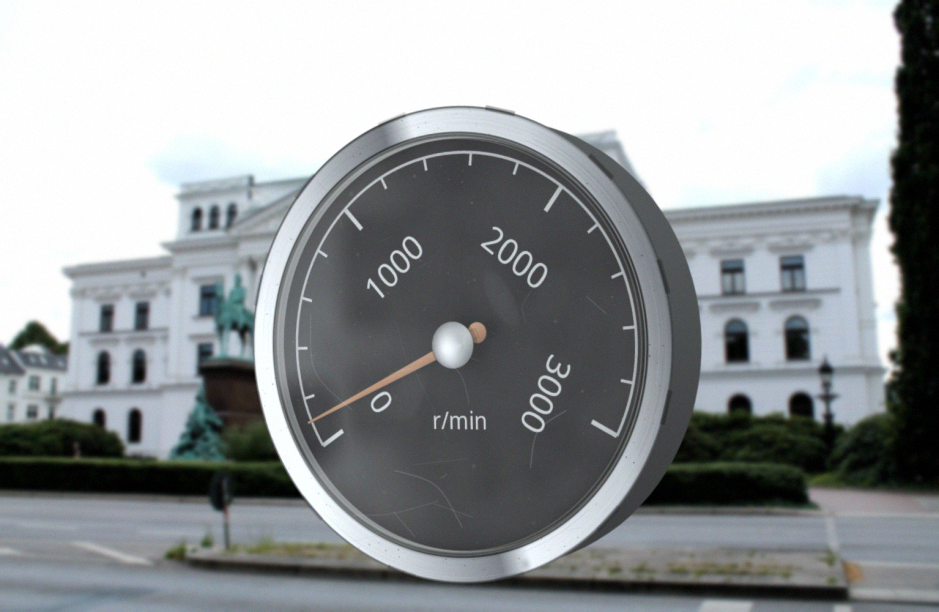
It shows 100rpm
